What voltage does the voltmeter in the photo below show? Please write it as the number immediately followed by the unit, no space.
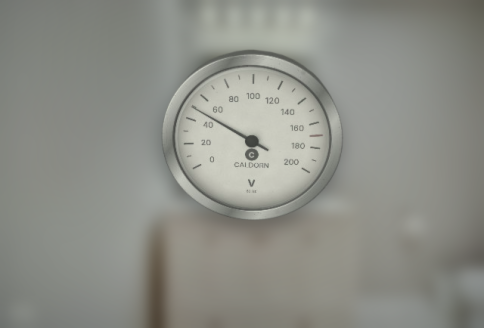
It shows 50V
